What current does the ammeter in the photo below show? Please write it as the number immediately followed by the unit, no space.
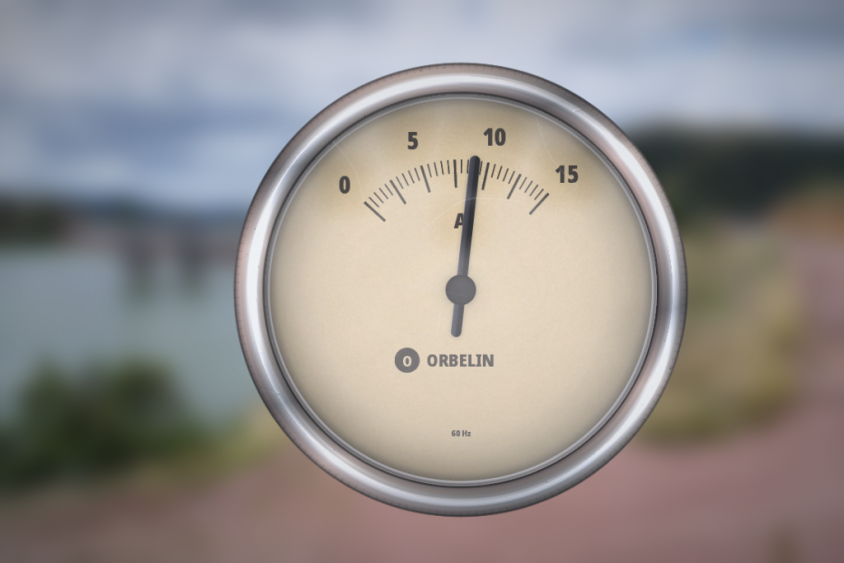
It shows 9A
